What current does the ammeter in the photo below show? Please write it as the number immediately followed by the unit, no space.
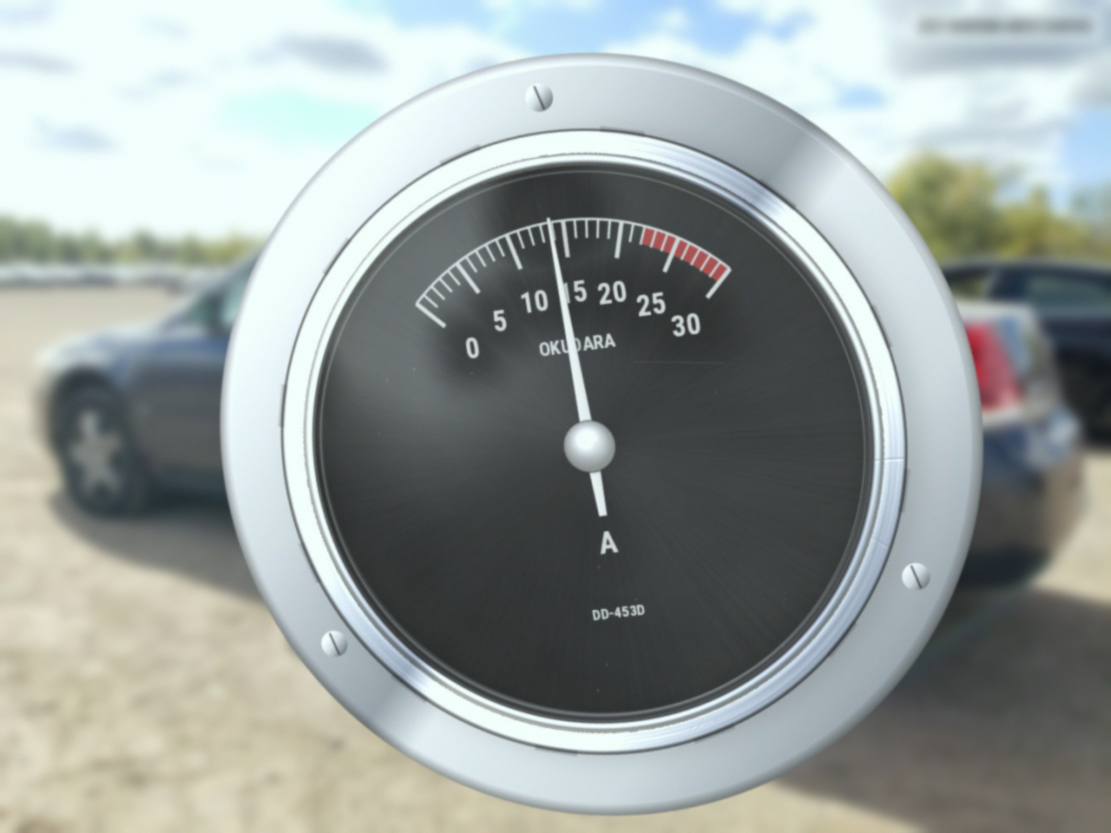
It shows 14A
